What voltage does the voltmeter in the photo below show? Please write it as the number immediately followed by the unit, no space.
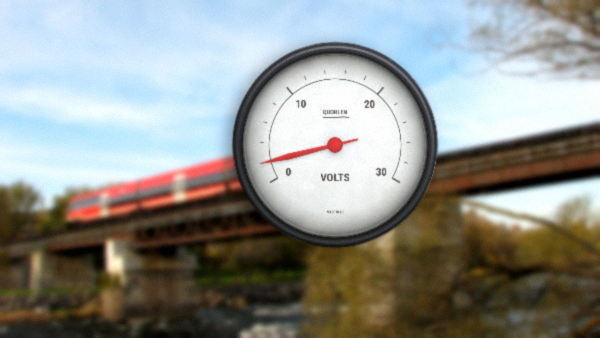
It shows 2V
